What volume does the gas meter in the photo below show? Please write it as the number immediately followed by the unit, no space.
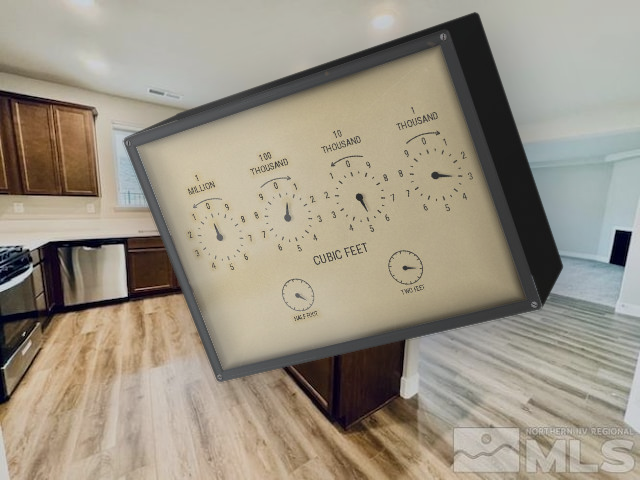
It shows 5300ft³
